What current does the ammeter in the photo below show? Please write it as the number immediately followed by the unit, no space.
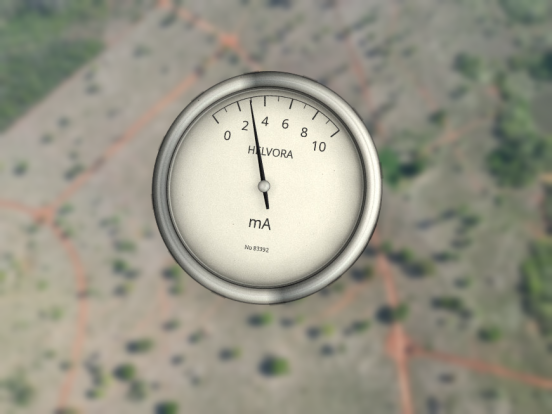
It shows 3mA
